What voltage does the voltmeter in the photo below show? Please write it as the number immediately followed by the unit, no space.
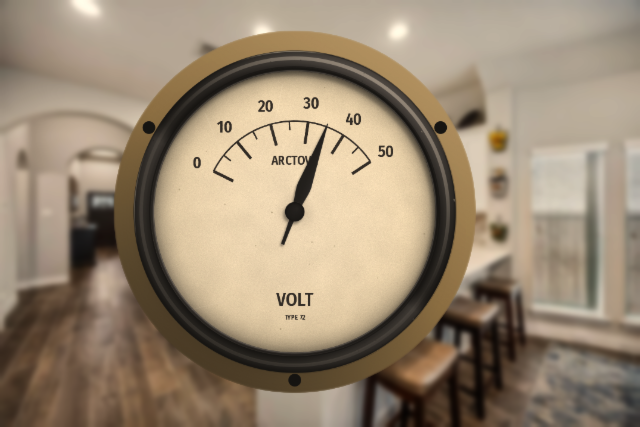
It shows 35V
